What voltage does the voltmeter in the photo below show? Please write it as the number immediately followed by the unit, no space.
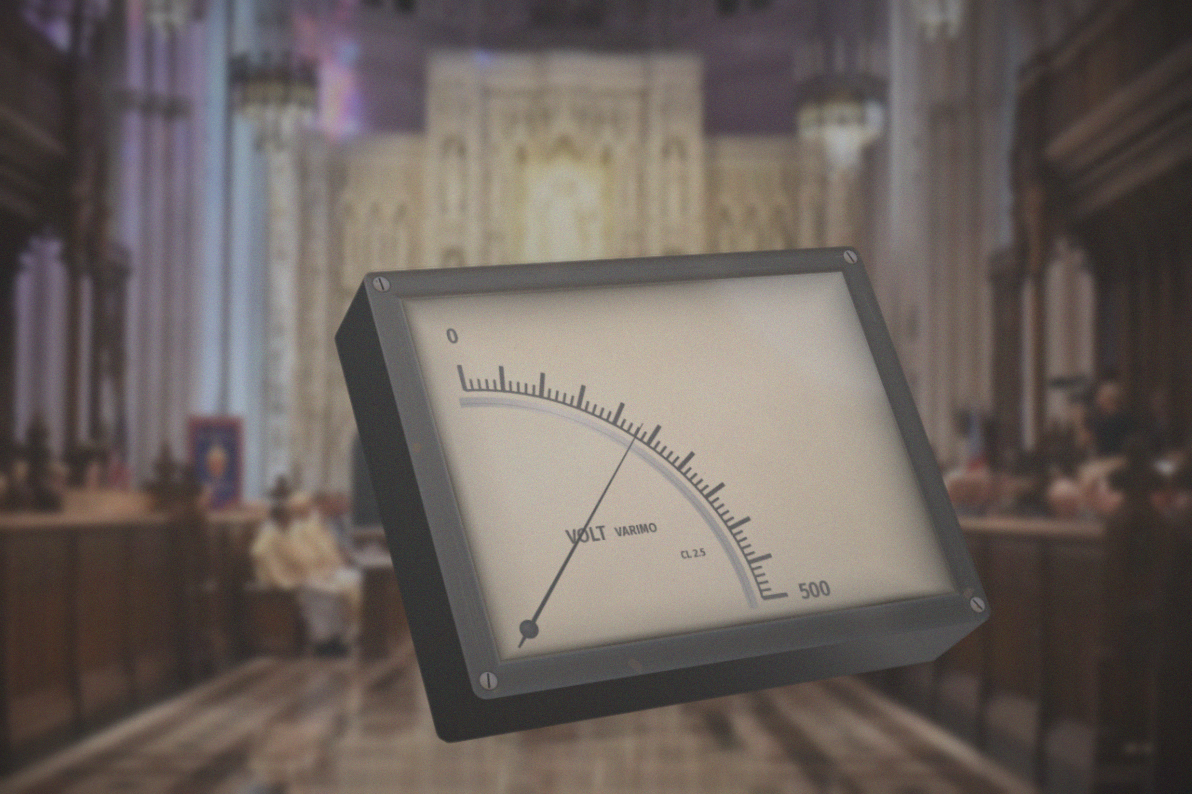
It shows 230V
